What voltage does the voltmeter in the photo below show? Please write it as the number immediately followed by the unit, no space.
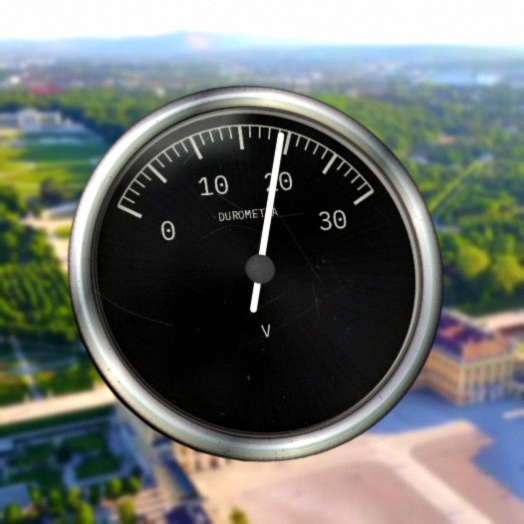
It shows 19V
